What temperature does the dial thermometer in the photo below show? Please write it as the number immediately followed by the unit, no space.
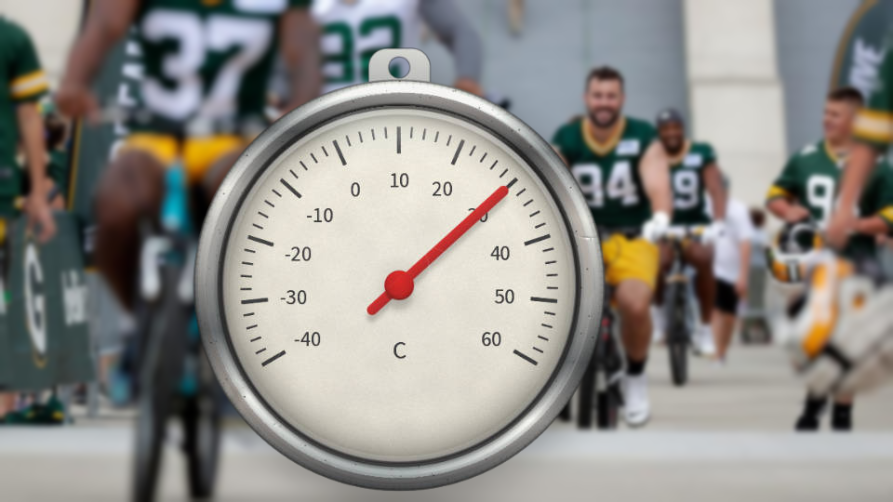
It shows 30°C
